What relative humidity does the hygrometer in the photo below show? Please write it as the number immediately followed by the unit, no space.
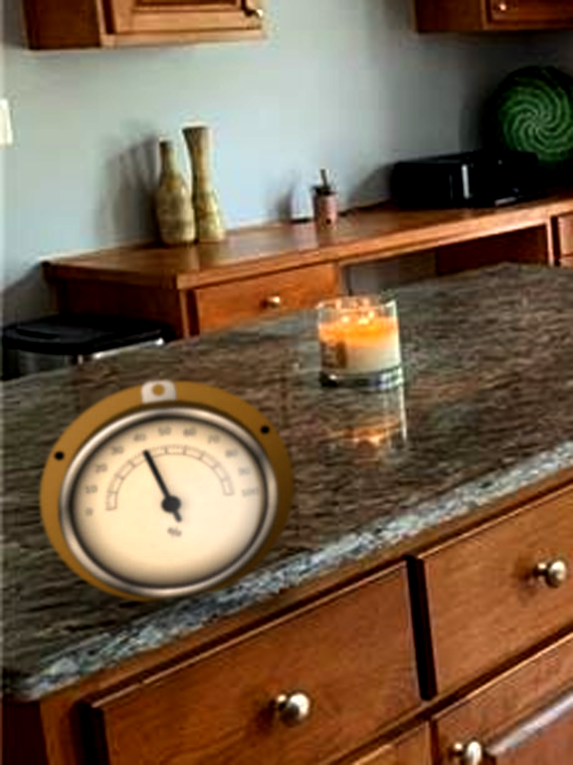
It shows 40%
